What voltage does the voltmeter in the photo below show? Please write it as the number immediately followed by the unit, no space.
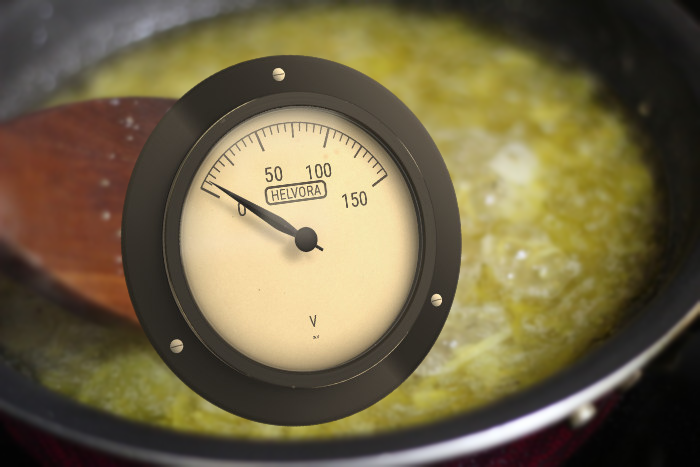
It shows 5V
